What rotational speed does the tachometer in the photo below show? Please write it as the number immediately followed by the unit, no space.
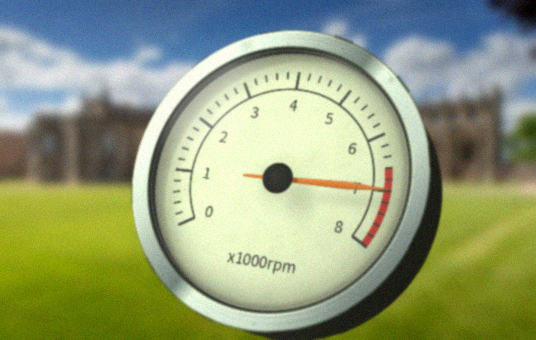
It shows 7000rpm
